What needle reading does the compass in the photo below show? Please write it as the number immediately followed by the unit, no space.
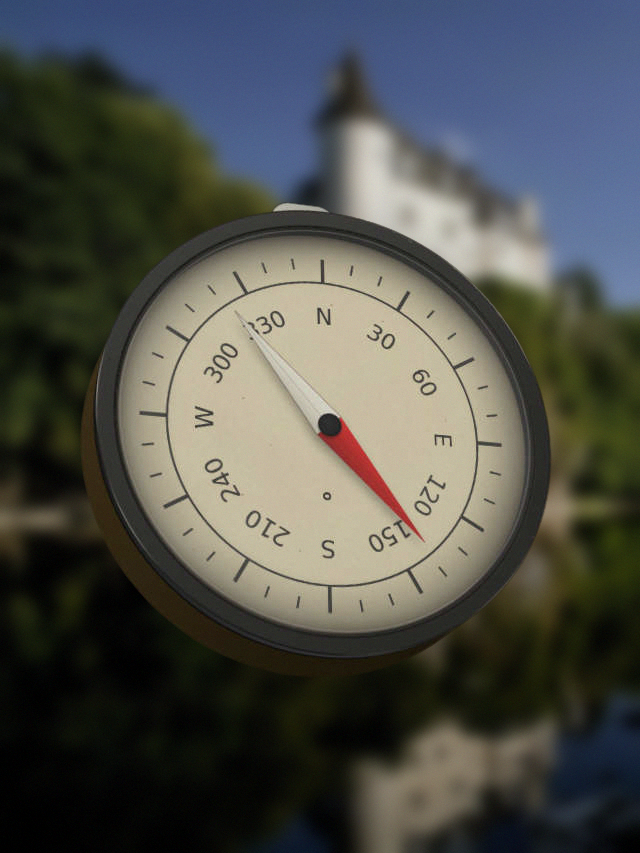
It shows 140°
